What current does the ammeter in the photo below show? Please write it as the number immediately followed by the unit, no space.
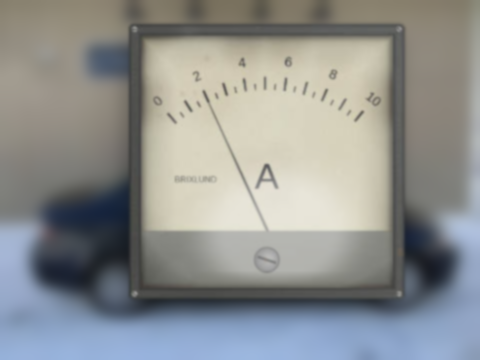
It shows 2A
